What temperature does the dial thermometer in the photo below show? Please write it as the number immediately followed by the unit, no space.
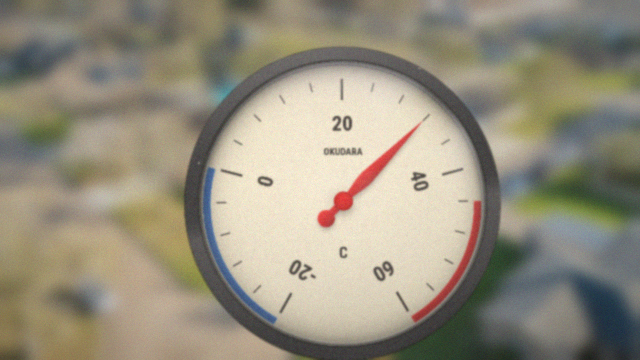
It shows 32°C
